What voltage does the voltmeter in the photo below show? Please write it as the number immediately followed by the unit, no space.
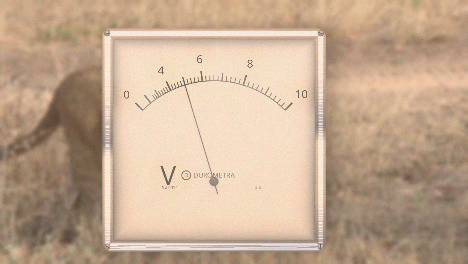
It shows 5V
